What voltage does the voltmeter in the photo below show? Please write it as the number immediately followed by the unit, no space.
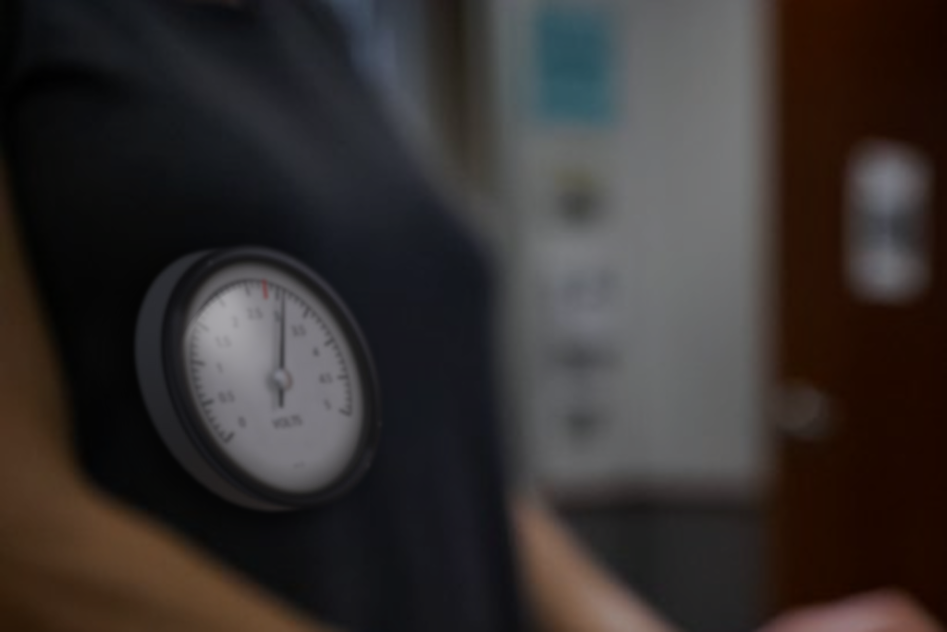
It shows 3V
